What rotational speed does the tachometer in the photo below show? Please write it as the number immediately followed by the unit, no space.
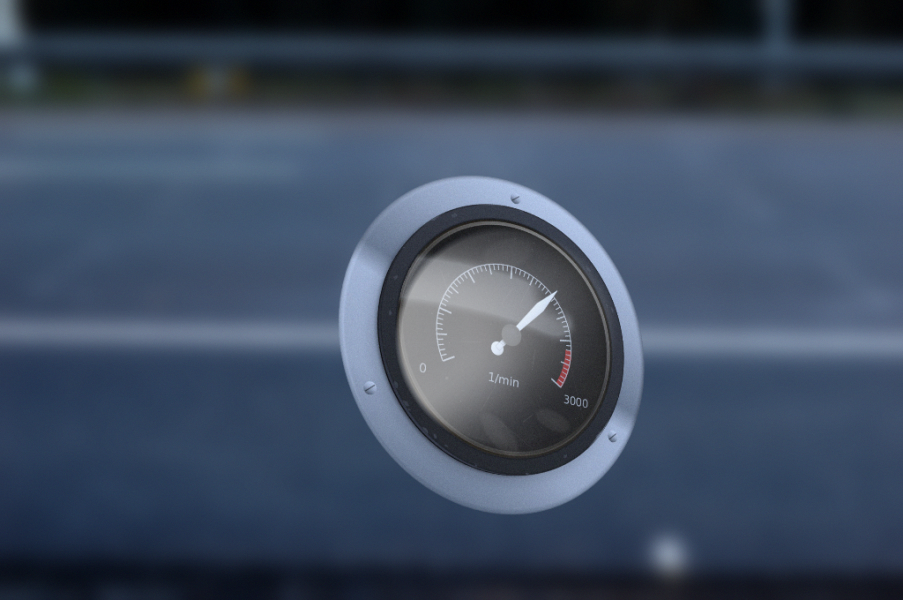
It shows 2000rpm
